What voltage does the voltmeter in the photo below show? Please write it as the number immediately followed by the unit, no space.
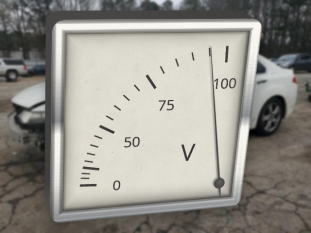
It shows 95V
